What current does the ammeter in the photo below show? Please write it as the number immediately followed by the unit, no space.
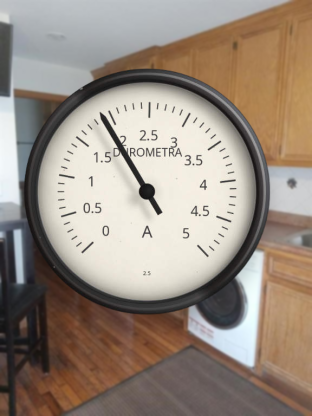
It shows 1.9A
